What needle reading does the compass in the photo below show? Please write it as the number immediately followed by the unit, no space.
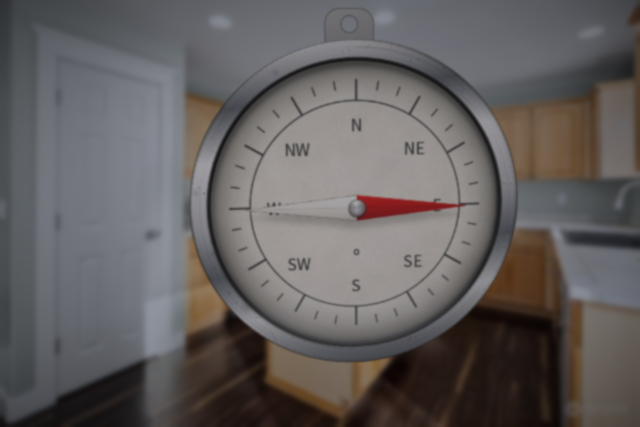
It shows 90°
